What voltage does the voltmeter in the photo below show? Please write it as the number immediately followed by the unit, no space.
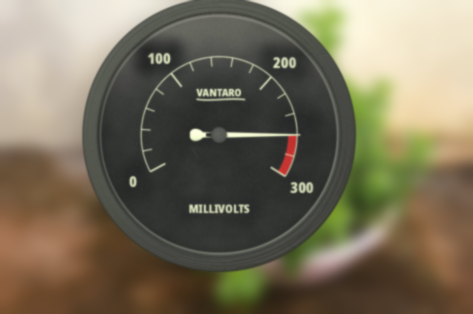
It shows 260mV
